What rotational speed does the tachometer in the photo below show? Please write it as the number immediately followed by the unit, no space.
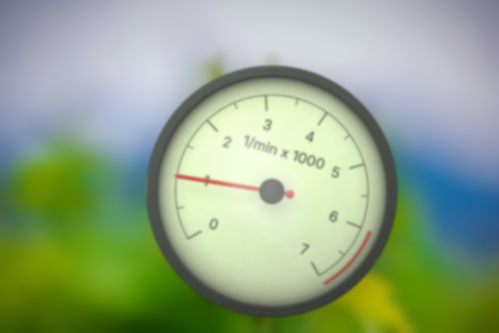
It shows 1000rpm
